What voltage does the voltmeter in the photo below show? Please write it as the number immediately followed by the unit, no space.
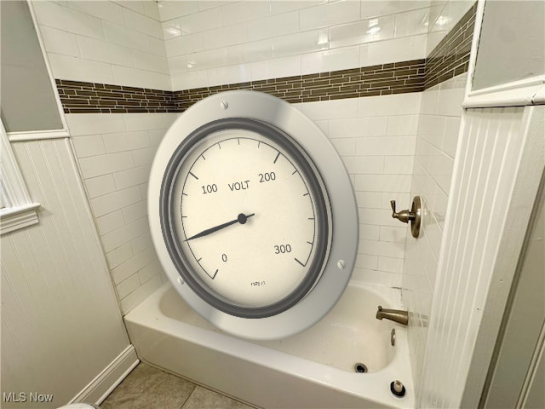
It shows 40V
